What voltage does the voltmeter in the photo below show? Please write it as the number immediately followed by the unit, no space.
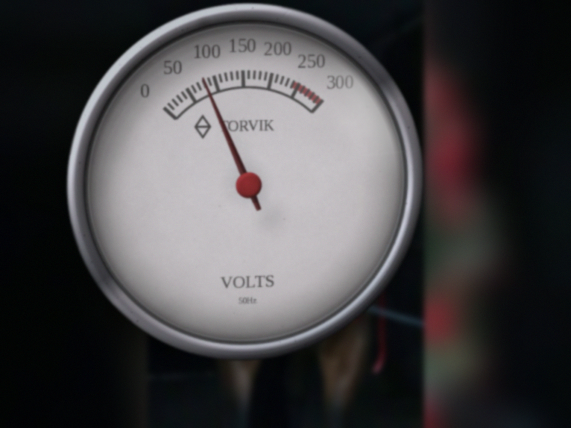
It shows 80V
